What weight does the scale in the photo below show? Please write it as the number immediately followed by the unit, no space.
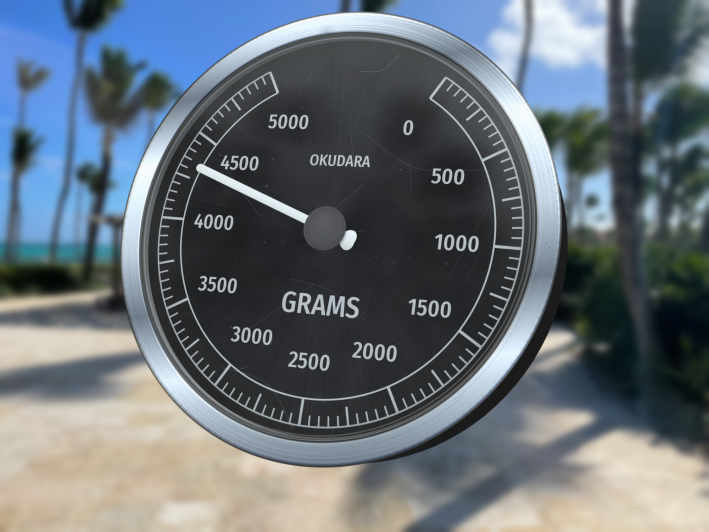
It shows 4325g
